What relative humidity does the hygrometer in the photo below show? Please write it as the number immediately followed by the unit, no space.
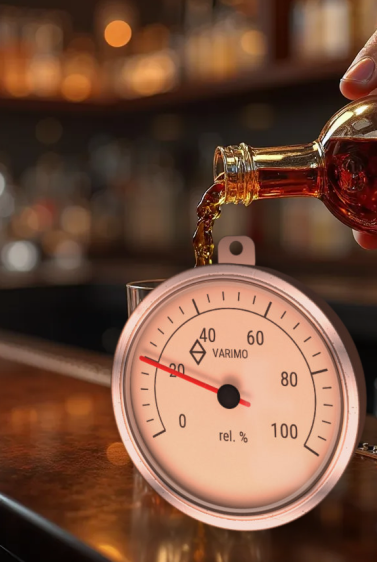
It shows 20%
